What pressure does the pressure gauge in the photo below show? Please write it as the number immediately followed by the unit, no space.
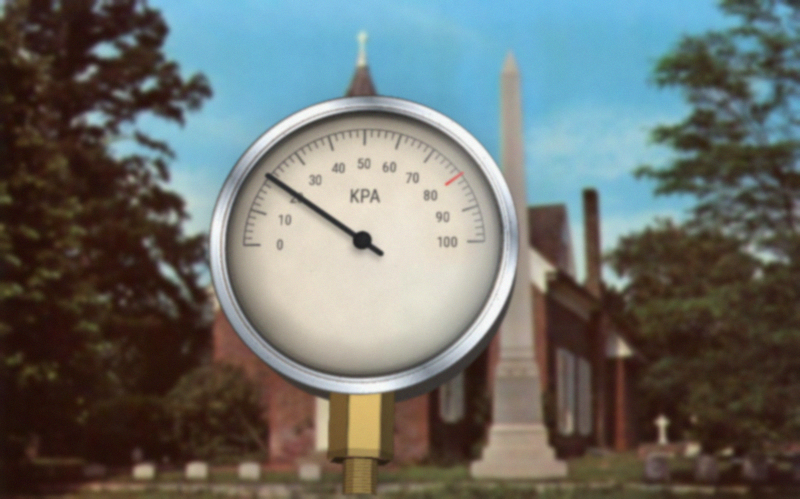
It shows 20kPa
